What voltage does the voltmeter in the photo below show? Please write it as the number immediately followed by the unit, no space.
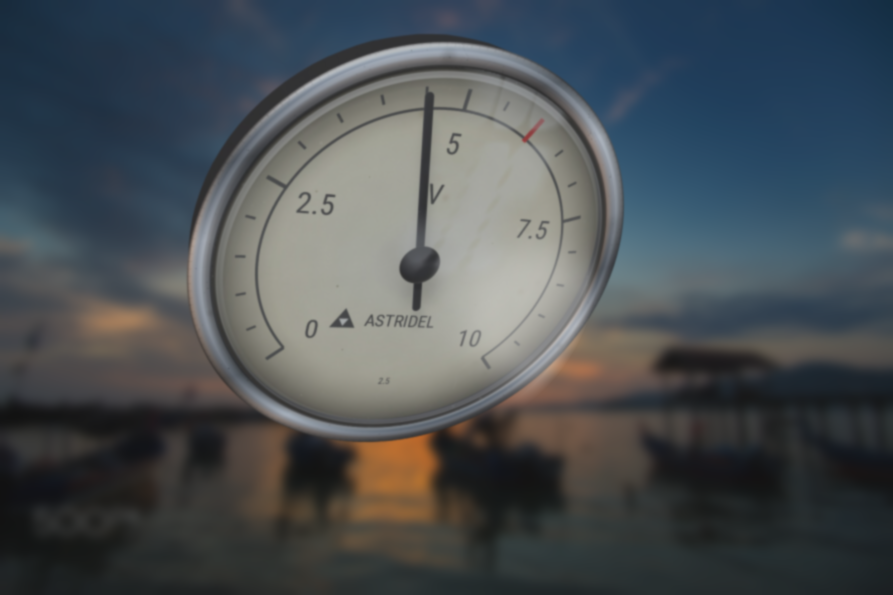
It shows 4.5V
